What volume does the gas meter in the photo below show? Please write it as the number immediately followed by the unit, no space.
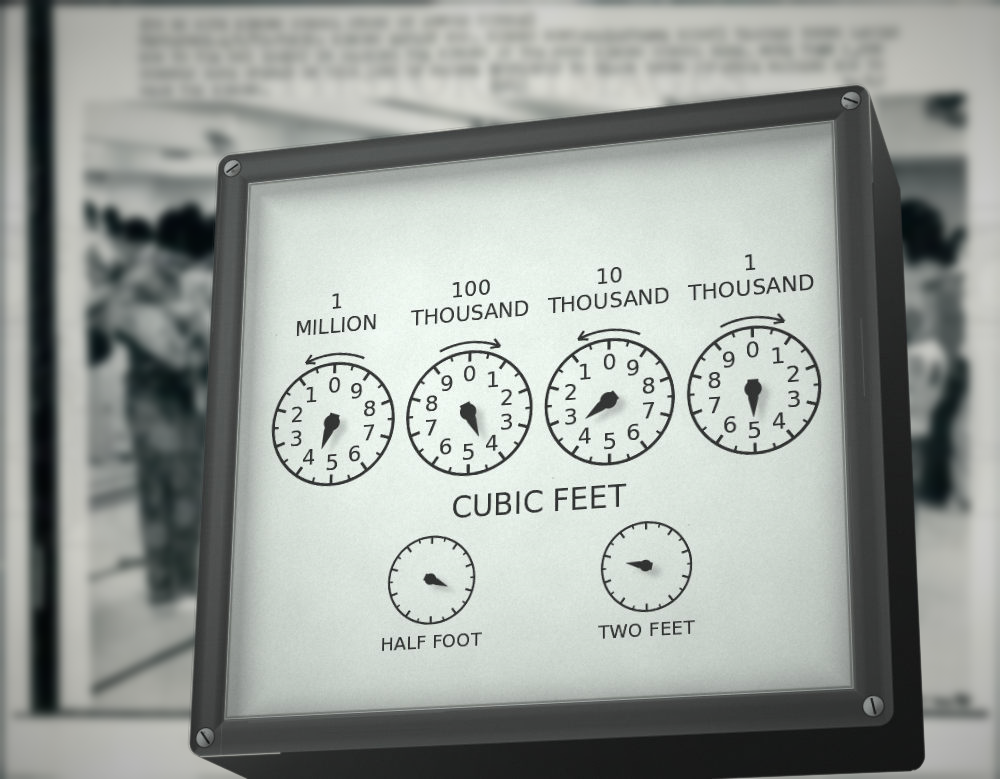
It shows 443500ft³
